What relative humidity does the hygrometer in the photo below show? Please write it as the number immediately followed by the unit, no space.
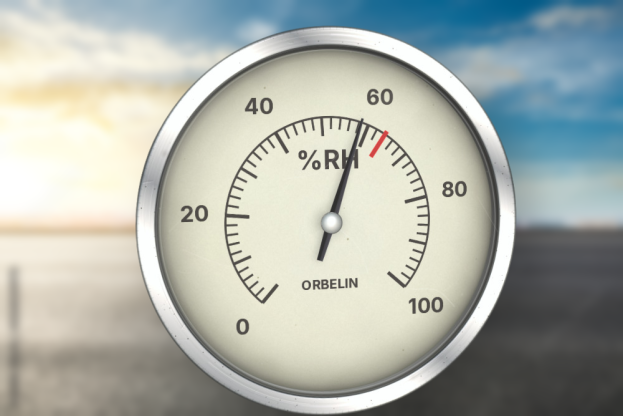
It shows 58%
